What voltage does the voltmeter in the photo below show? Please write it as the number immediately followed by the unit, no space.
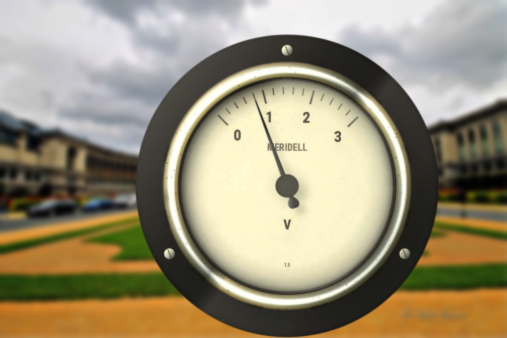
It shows 0.8V
